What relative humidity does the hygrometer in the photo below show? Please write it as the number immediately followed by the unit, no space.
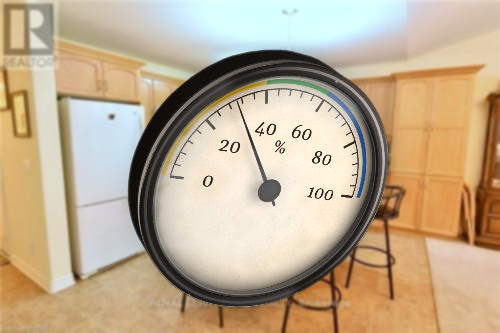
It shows 30%
